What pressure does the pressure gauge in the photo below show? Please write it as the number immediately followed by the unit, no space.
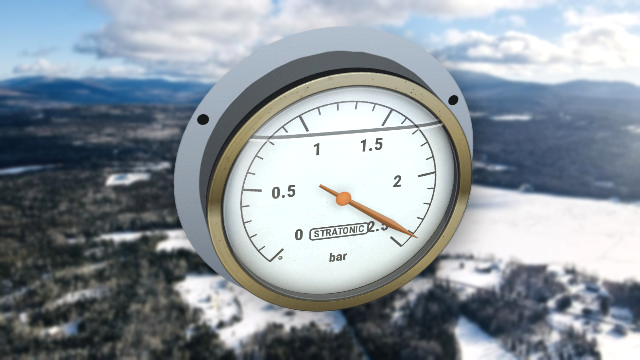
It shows 2.4bar
